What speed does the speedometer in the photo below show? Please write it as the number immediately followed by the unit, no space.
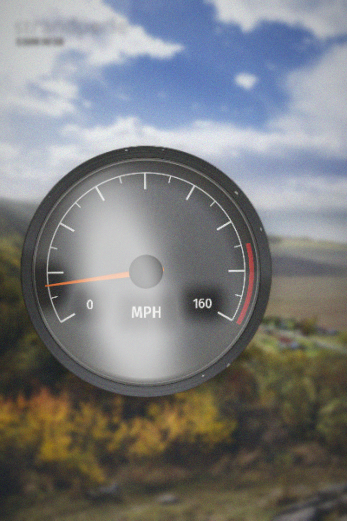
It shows 15mph
